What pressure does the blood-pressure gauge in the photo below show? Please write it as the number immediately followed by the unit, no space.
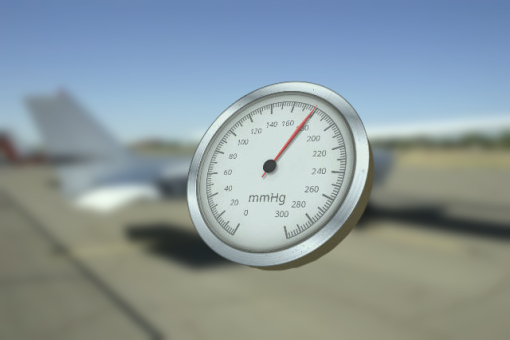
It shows 180mmHg
